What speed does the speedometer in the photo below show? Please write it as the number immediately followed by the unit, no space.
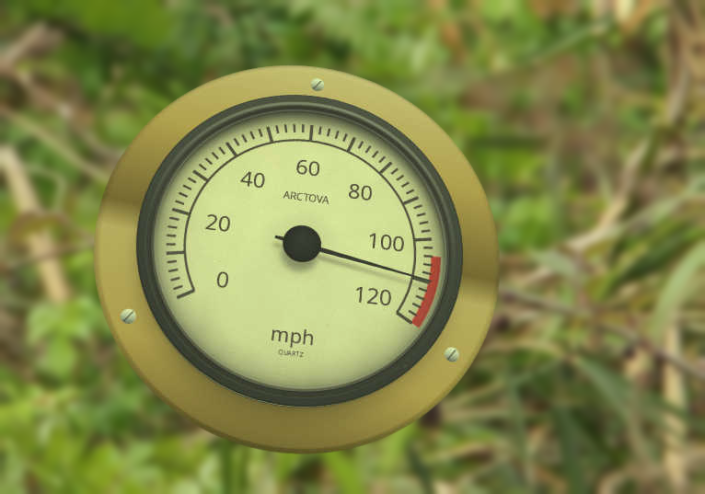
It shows 110mph
